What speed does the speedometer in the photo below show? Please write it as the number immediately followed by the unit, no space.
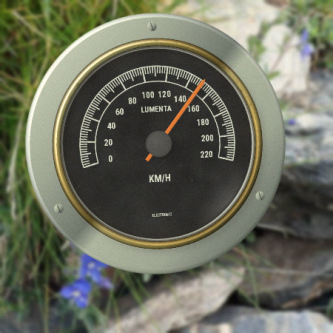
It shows 150km/h
